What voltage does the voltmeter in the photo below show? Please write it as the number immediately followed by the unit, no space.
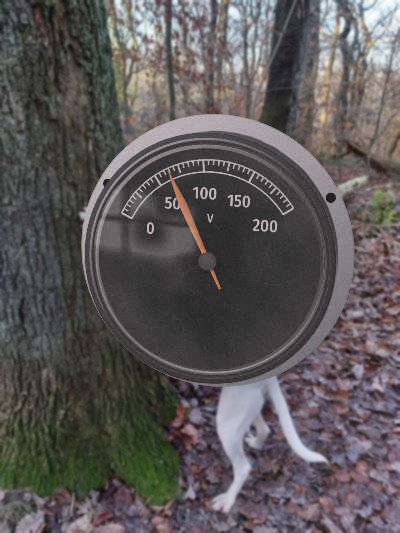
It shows 65V
